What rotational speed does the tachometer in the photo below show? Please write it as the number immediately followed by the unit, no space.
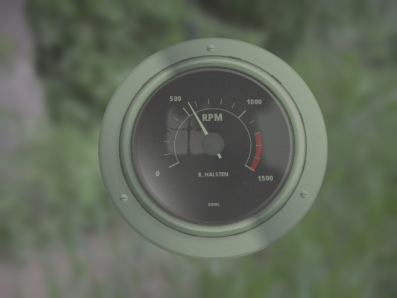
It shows 550rpm
